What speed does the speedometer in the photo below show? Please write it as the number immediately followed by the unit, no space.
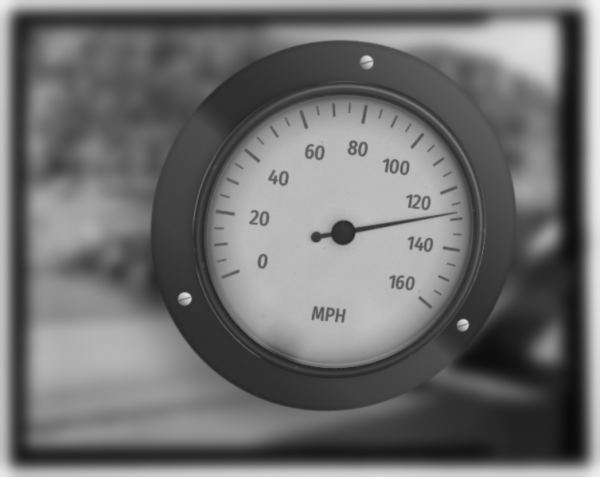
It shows 127.5mph
